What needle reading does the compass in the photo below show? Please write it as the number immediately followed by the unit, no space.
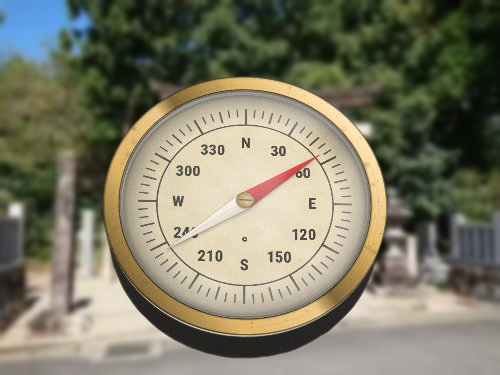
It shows 55°
